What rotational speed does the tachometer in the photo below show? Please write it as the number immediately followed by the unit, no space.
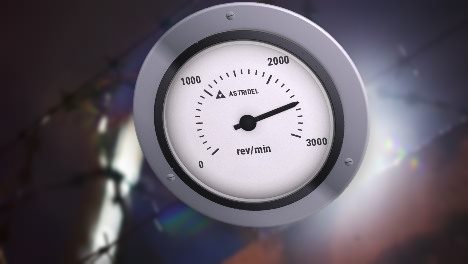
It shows 2500rpm
